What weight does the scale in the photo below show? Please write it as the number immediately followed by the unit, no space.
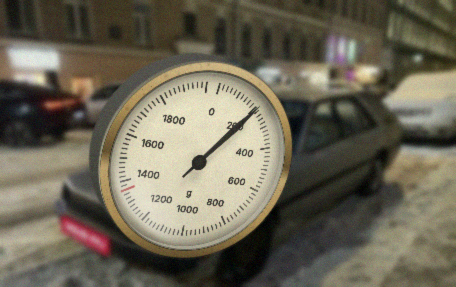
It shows 200g
